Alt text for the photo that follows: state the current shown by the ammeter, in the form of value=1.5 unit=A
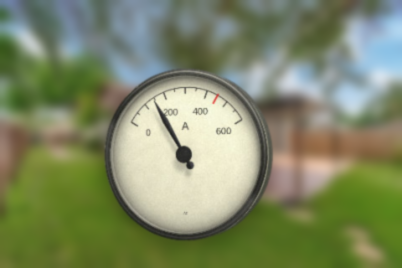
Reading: value=150 unit=A
